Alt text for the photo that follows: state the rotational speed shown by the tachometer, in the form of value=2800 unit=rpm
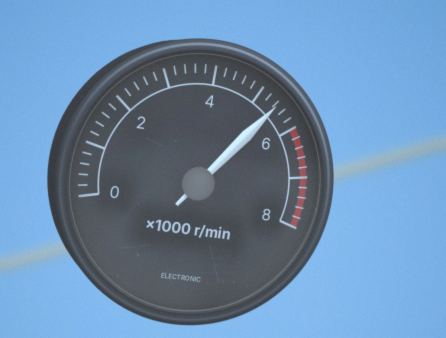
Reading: value=5400 unit=rpm
